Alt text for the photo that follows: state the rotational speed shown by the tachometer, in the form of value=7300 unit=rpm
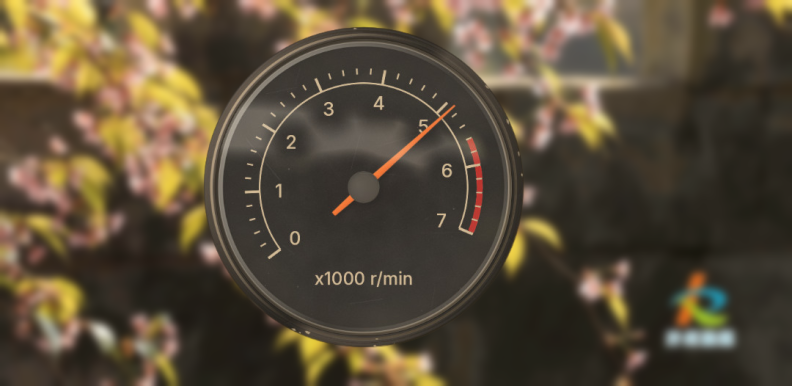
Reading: value=5100 unit=rpm
